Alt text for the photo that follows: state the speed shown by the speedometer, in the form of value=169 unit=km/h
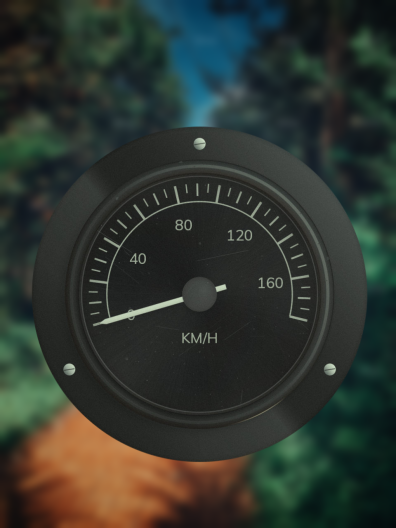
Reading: value=0 unit=km/h
